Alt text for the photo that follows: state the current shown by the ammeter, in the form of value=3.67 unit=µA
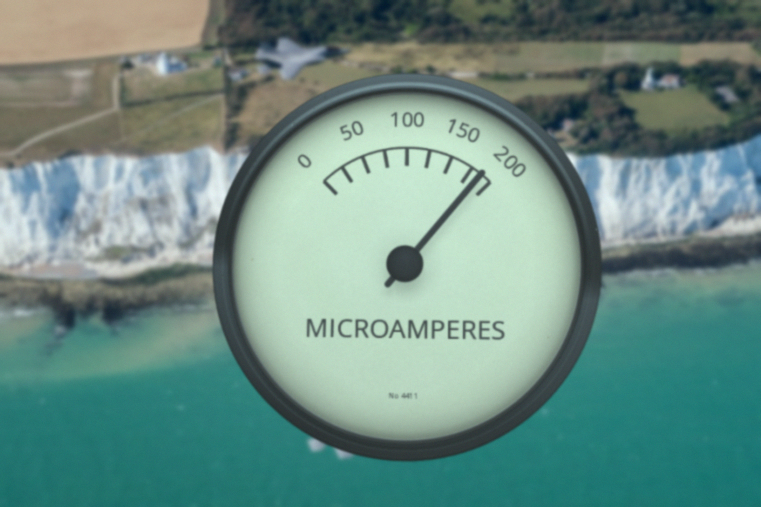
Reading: value=187.5 unit=µA
